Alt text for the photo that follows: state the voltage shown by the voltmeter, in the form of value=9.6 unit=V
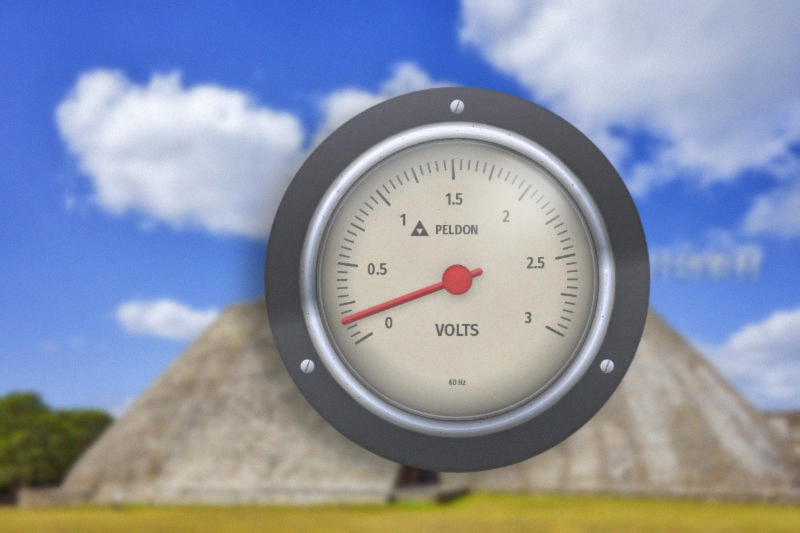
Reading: value=0.15 unit=V
